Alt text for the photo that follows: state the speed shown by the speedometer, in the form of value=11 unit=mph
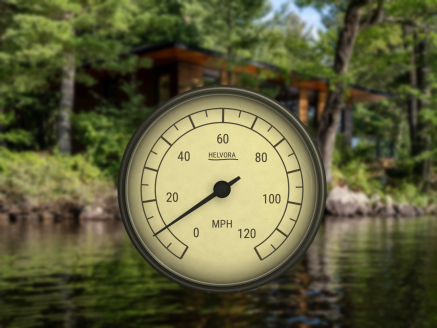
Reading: value=10 unit=mph
